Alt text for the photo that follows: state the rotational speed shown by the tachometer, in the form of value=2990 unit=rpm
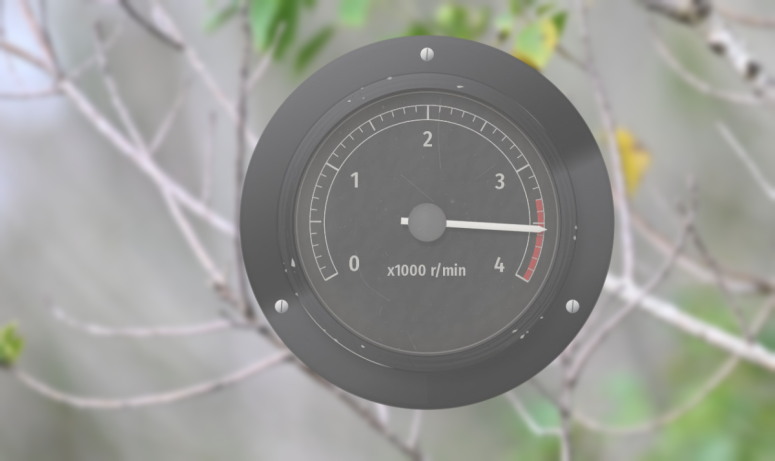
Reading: value=3550 unit=rpm
